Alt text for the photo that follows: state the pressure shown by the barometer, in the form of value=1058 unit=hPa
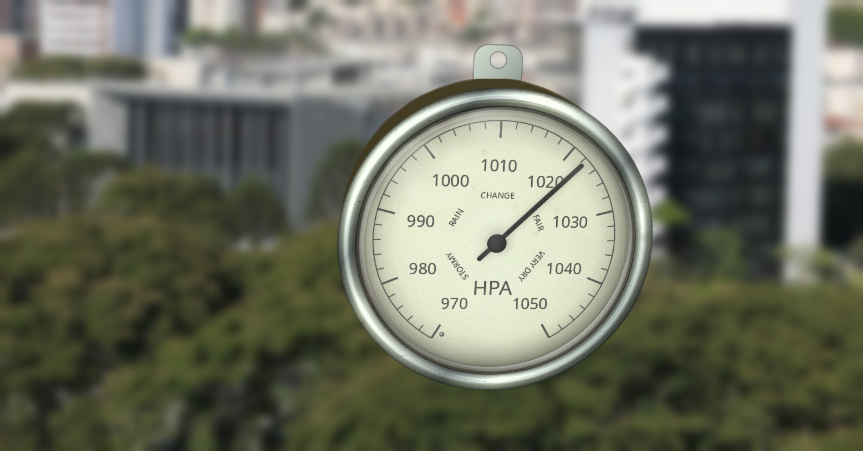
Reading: value=1022 unit=hPa
